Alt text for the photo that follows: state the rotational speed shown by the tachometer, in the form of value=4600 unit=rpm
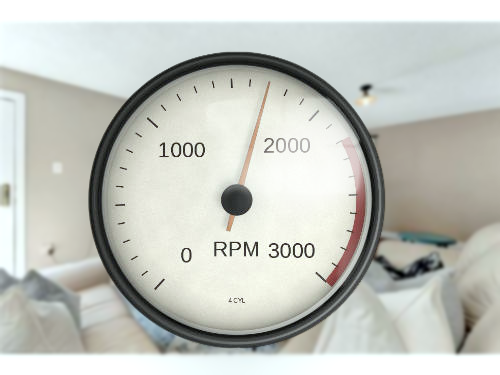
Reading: value=1700 unit=rpm
